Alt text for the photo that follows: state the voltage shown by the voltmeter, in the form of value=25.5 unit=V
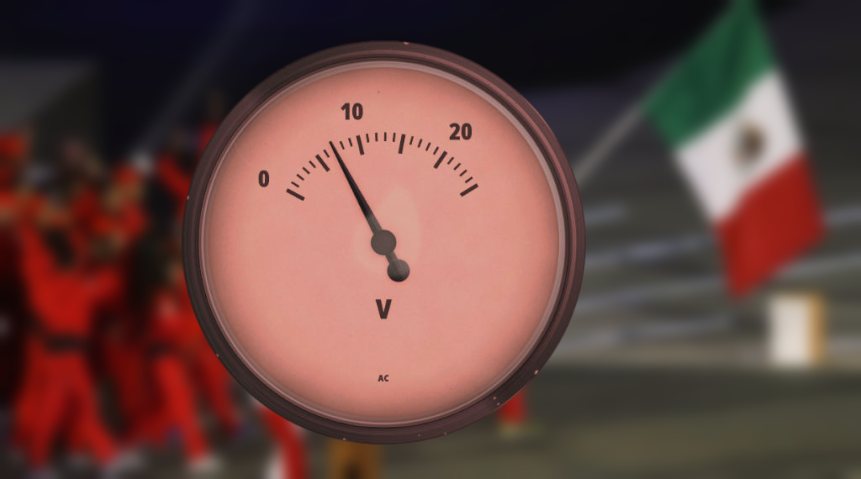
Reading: value=7 unit=V
